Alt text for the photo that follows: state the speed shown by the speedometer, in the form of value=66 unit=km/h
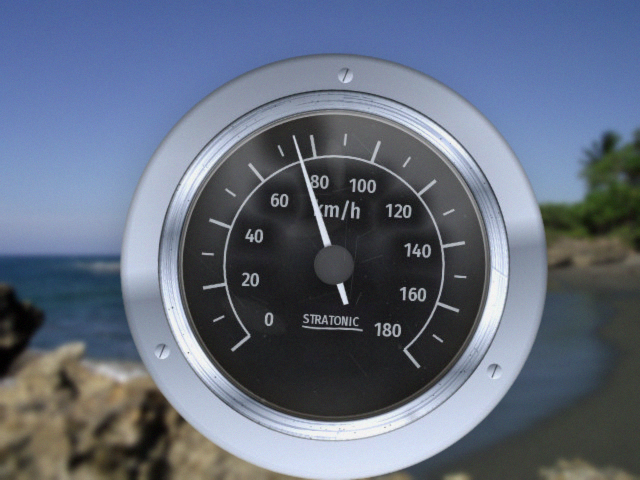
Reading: value=75 unit=km/h
